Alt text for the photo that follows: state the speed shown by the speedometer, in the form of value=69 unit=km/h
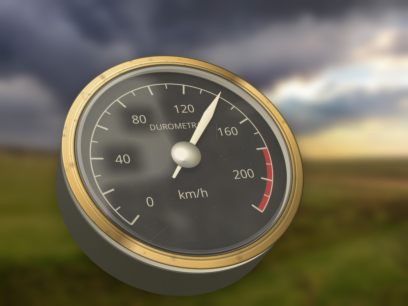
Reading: value=140 unit=km/h
